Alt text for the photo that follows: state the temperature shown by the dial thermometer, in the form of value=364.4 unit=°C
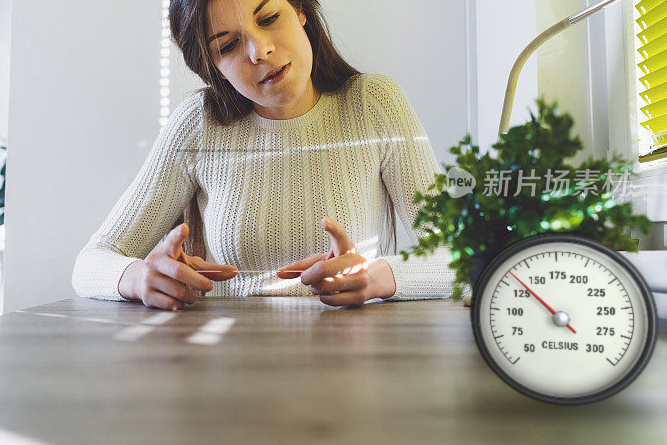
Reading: value=135 unit=°C
